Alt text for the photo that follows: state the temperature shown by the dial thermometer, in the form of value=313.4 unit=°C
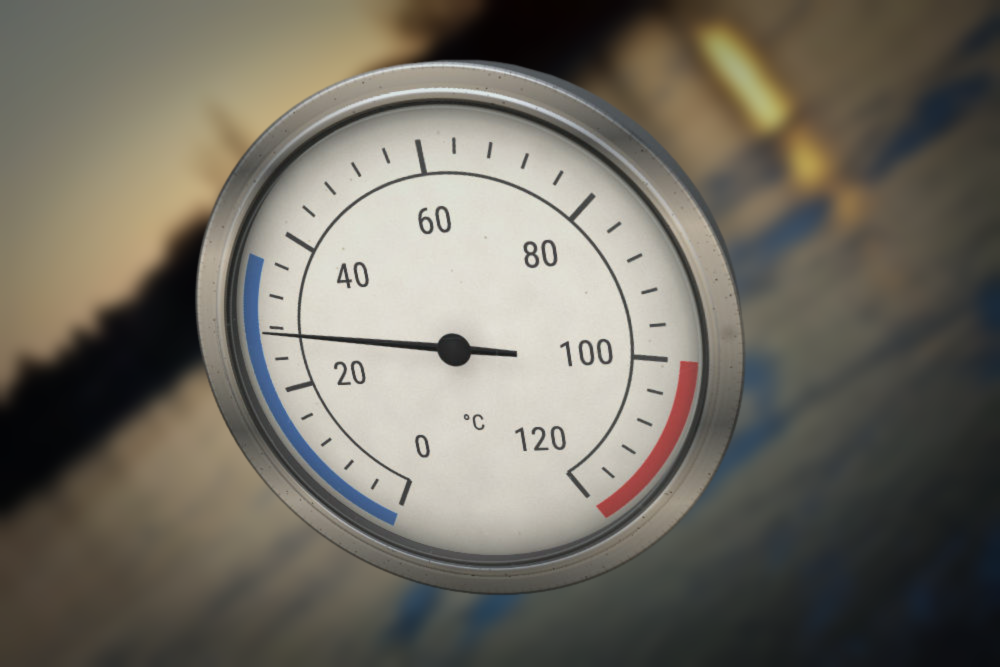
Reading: value=28 unit=°C
